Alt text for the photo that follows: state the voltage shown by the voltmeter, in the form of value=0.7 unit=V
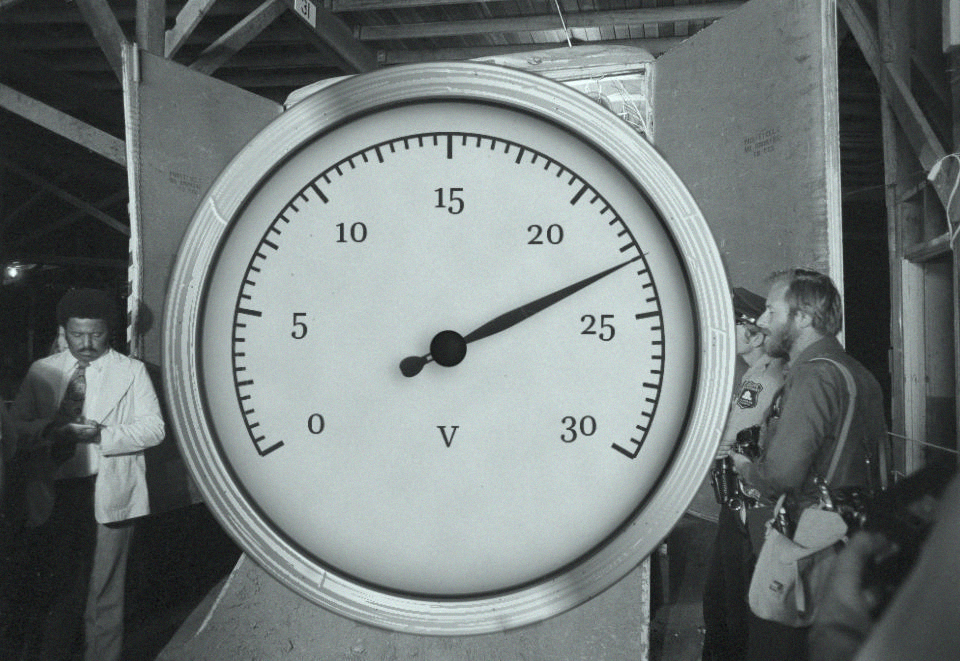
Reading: value=23 unit=V
